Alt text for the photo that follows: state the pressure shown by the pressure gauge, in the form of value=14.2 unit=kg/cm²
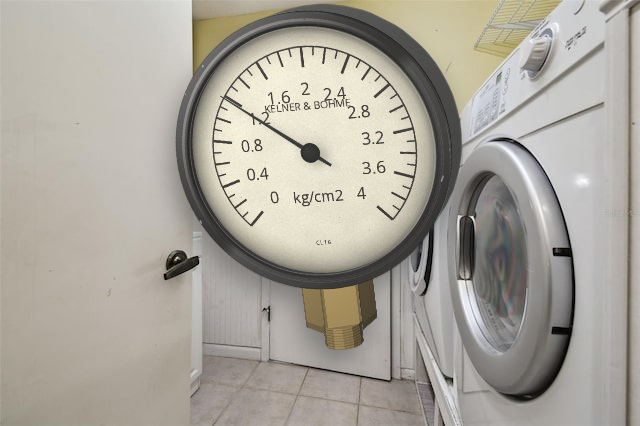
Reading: value=1.2 unit=kg/cm²
